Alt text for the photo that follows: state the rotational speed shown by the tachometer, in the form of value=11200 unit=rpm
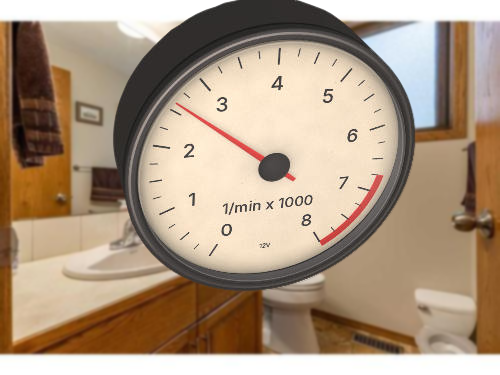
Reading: value=2625 unit=rpm
